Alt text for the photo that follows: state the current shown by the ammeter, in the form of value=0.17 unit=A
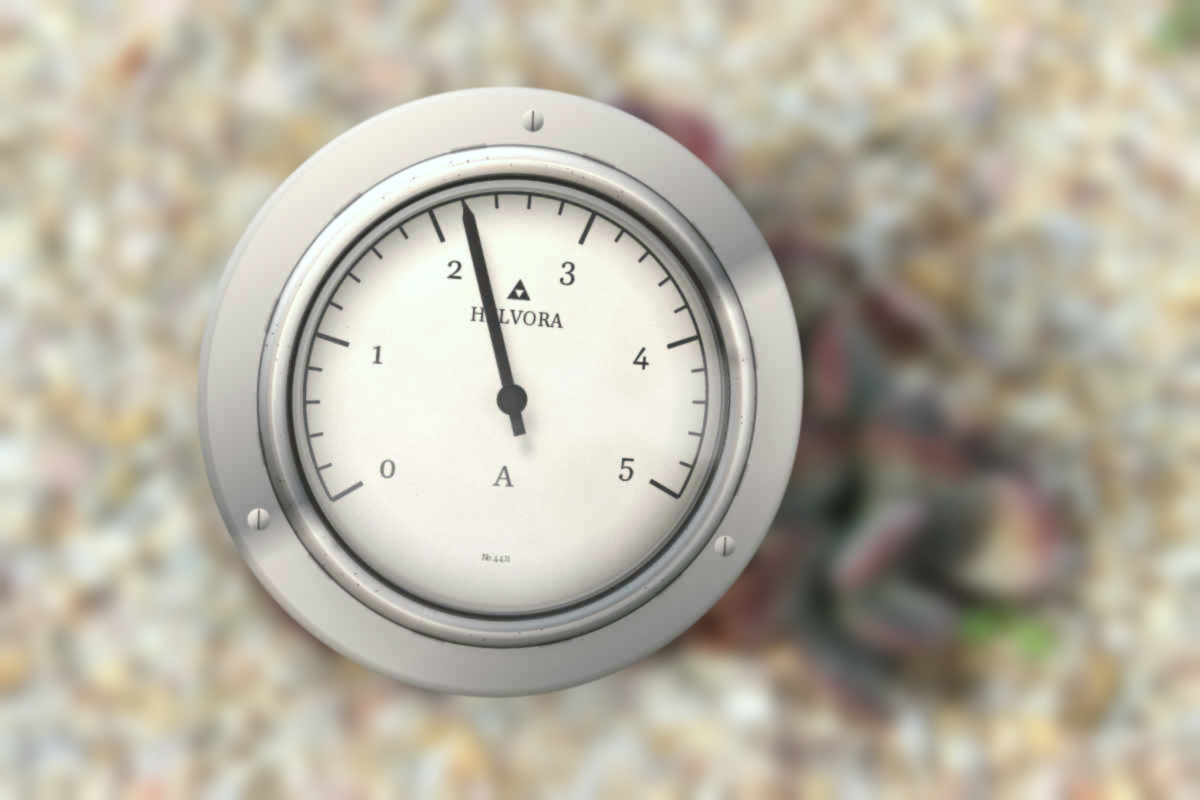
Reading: value=2.2 unit=A
